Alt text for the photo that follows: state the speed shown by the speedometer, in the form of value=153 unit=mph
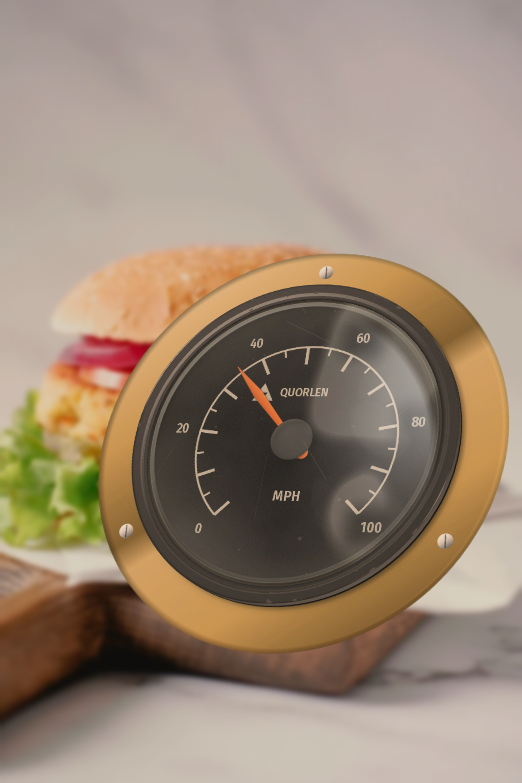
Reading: value=35 unit=mph
